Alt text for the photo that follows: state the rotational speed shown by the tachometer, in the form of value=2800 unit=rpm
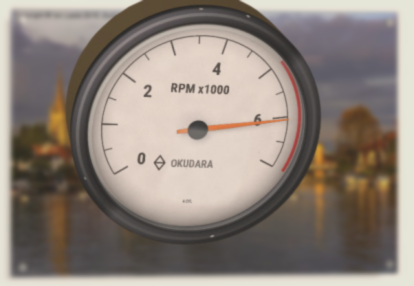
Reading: value=6000 unit=rpm
